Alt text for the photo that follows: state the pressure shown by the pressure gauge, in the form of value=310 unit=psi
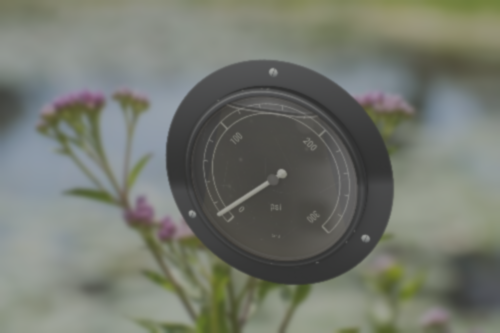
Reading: value=10 unit=psi
